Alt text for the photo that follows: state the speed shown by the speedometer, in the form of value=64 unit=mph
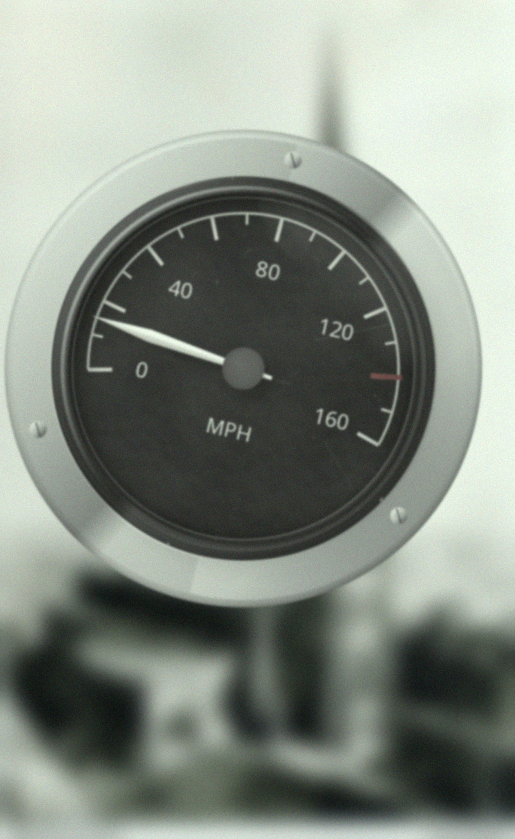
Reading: value=15 unit=mph
